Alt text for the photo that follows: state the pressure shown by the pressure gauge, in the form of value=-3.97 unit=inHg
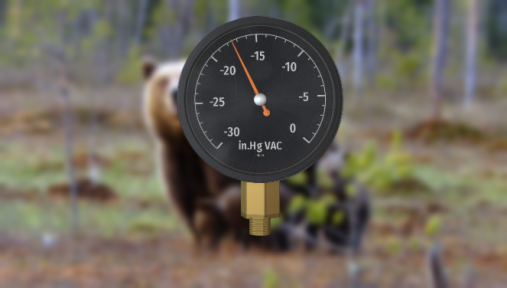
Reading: value=-17.5 unit=inHg
